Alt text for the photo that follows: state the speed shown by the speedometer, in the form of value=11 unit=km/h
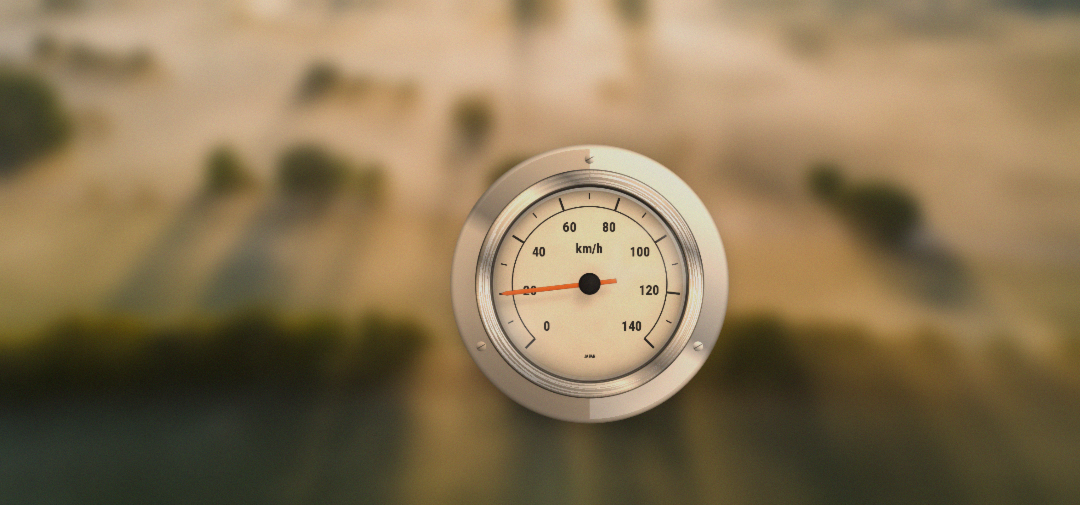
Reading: value=20 unit=km/h
